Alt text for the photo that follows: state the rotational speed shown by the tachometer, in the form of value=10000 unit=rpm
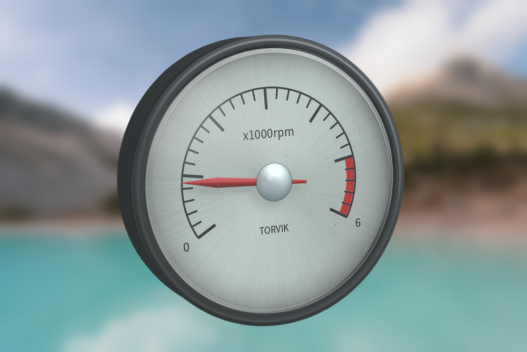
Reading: value=900 unit=rpm
